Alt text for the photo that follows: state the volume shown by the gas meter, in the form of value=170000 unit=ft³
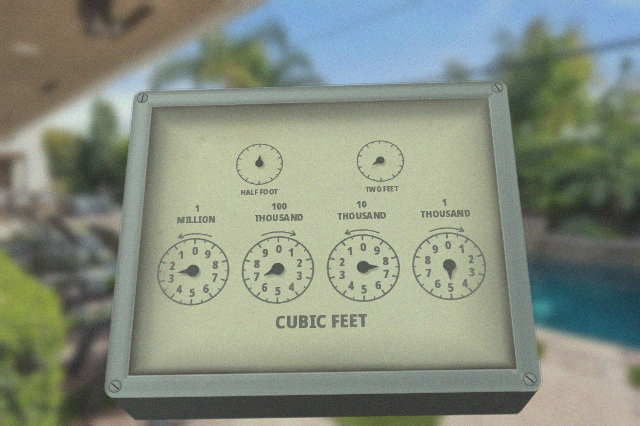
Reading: value=267500 unit=ft³
